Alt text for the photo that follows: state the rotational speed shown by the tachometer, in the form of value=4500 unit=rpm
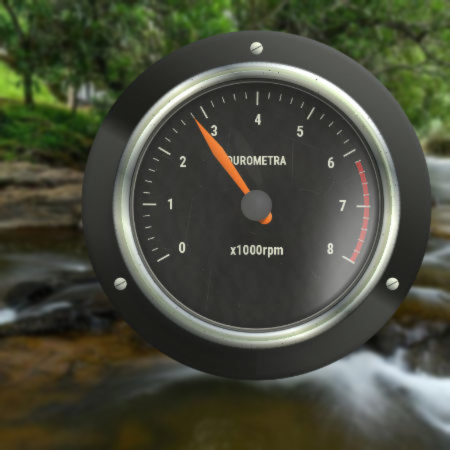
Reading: value=2800 unit=rpm
